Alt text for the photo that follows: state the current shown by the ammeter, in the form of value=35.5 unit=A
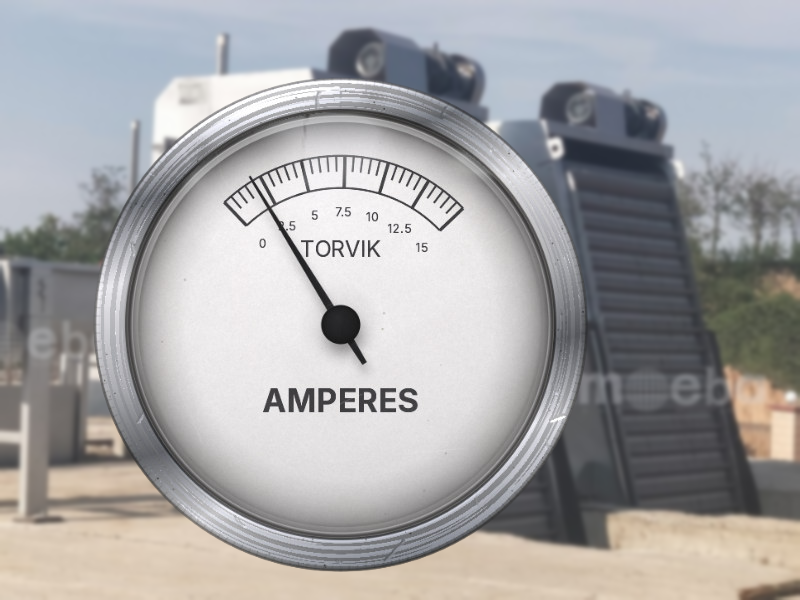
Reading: value=2 unit=A
